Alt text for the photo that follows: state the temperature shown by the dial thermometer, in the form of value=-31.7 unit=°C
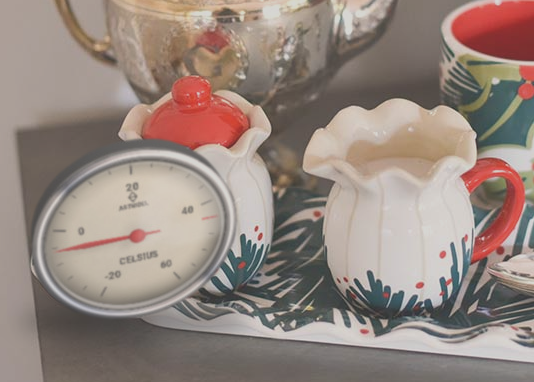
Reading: value=-4 unit=°C
